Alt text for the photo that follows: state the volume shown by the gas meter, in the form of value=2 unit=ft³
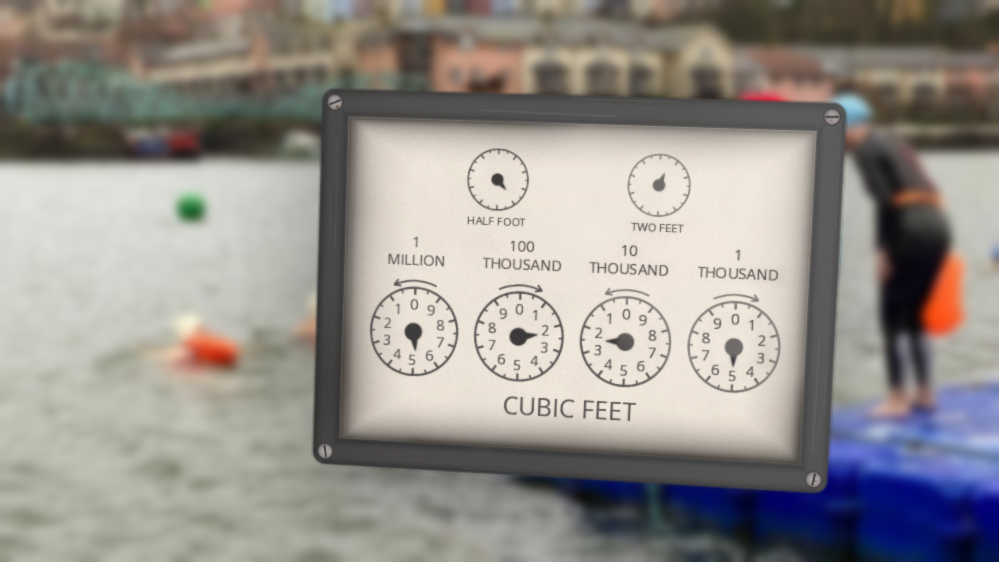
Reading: value=522500 unit=ft³
